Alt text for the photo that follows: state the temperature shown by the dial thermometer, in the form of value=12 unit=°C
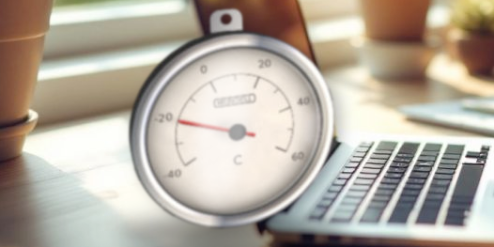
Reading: value=-20 unit=°C
